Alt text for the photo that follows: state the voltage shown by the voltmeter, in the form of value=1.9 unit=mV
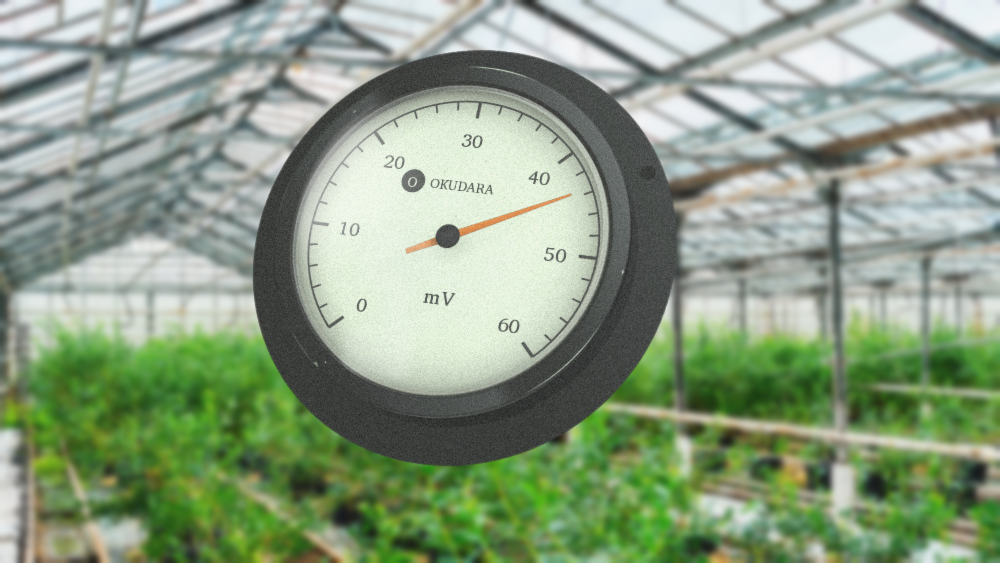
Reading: value=44 unit=mV
